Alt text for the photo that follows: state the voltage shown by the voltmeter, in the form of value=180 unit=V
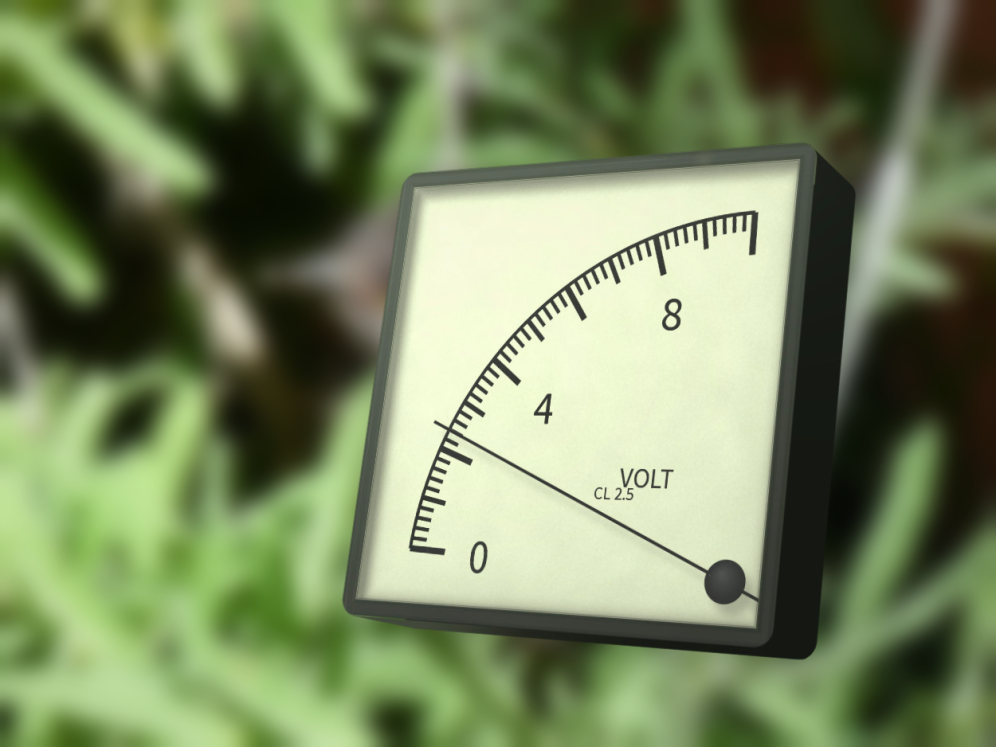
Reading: value=2.4 unit=V
